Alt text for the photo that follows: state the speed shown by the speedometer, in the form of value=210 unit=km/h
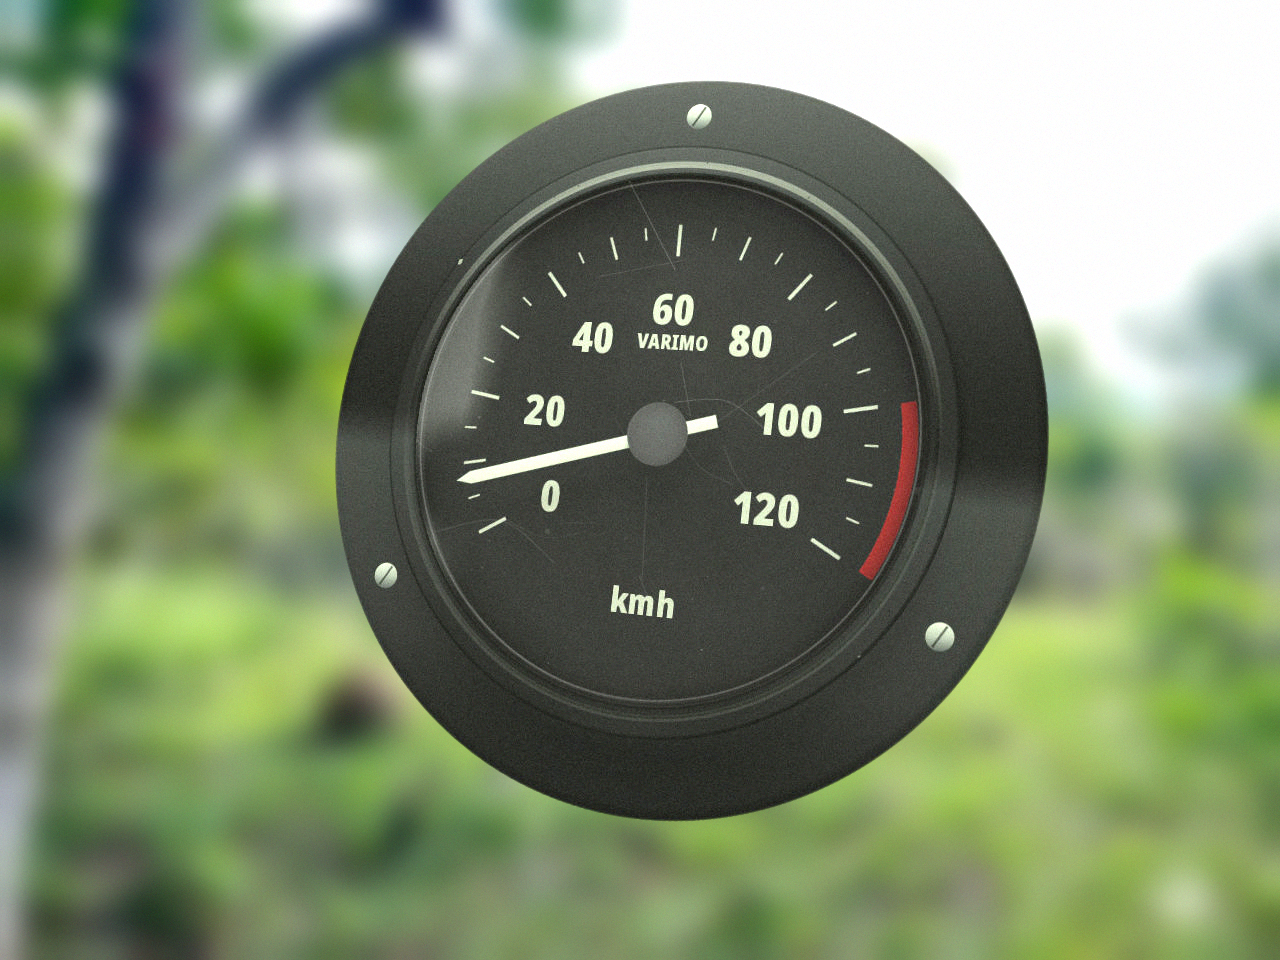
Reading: value=7.5 unit=km/h
